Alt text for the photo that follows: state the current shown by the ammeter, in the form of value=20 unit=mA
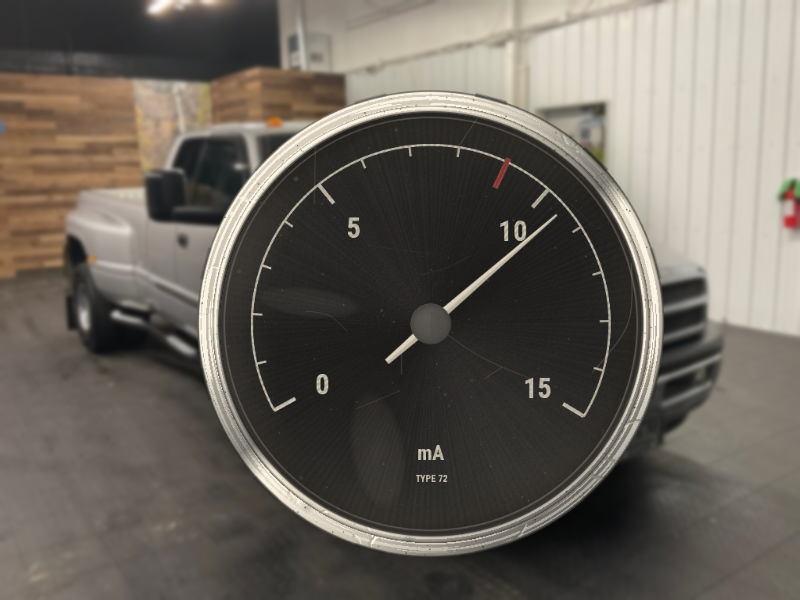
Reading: value=10.5 unit=mA
